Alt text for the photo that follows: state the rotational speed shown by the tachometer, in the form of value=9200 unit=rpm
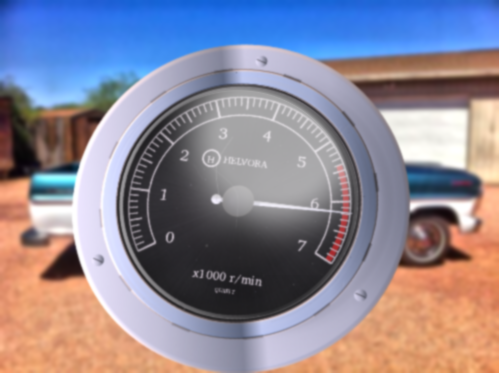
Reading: value=6200 unit=rpm
